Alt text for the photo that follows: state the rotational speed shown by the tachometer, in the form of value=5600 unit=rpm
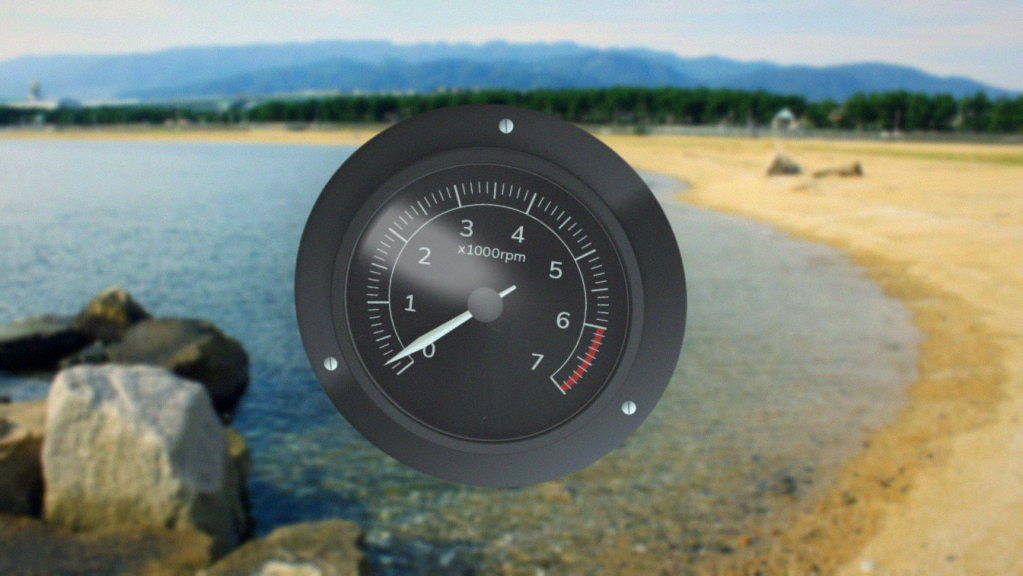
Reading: value=200 unit=rpm
